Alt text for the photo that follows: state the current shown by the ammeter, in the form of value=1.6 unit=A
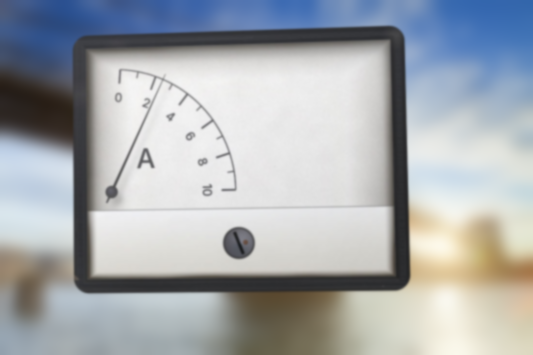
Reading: value=2.5 unit=A
